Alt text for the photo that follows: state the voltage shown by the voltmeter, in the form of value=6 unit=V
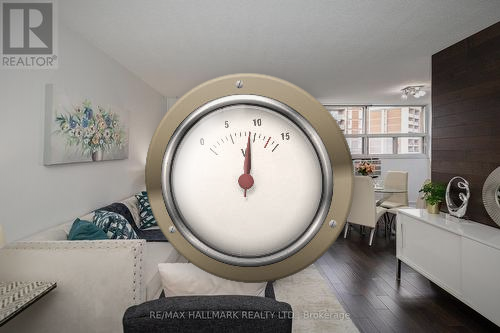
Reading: value=9 unit=V
